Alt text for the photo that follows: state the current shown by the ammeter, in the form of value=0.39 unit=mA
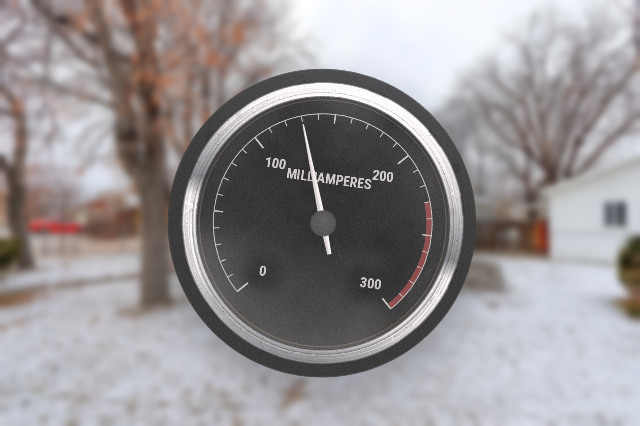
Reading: value=130 unit=mA
